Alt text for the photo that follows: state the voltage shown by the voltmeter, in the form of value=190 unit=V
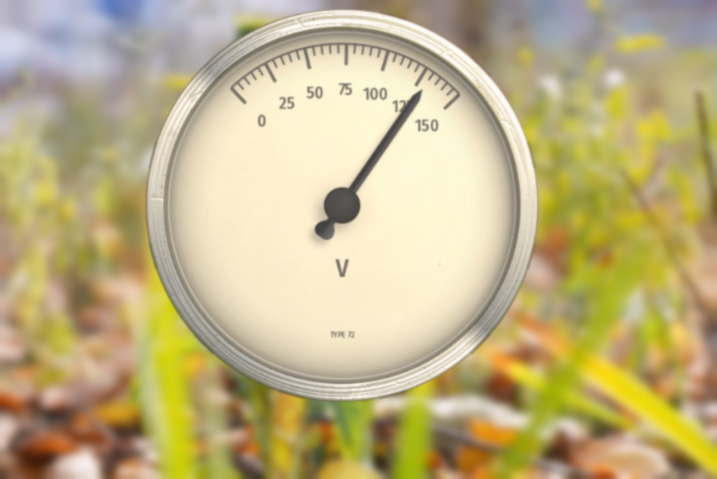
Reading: value=130 unit=V
